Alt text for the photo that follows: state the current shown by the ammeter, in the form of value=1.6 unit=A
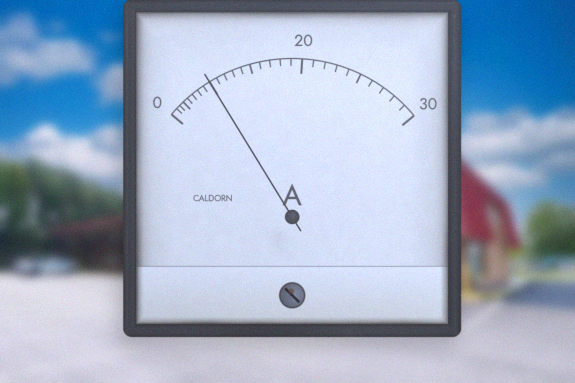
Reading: value=10 unit=A
